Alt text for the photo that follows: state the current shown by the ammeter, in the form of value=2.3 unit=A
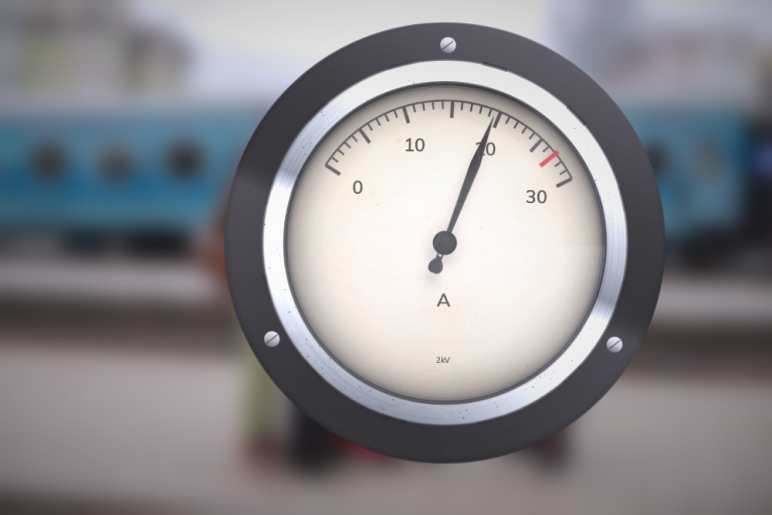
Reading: value=19.5 unit=A
